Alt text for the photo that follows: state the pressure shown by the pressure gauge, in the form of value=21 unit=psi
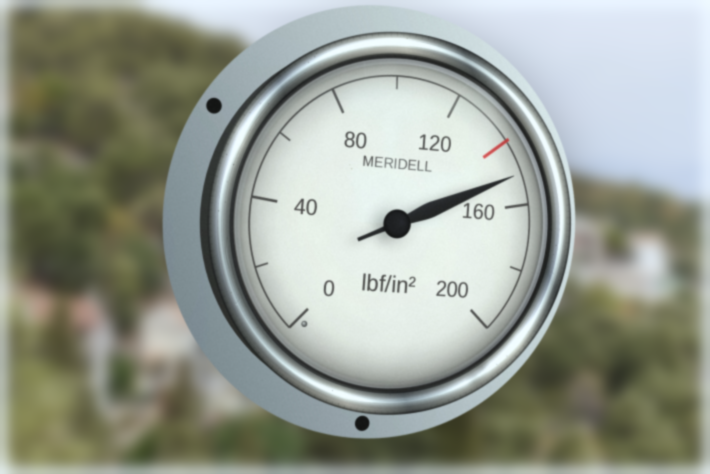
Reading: value=150 unit=psi
